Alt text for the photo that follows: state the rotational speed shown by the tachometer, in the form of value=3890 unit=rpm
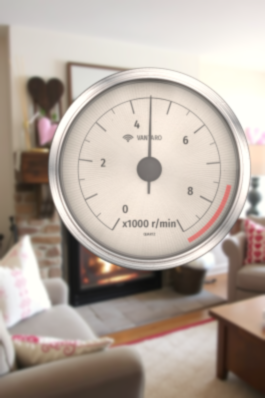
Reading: value=4500 unit=rpm
